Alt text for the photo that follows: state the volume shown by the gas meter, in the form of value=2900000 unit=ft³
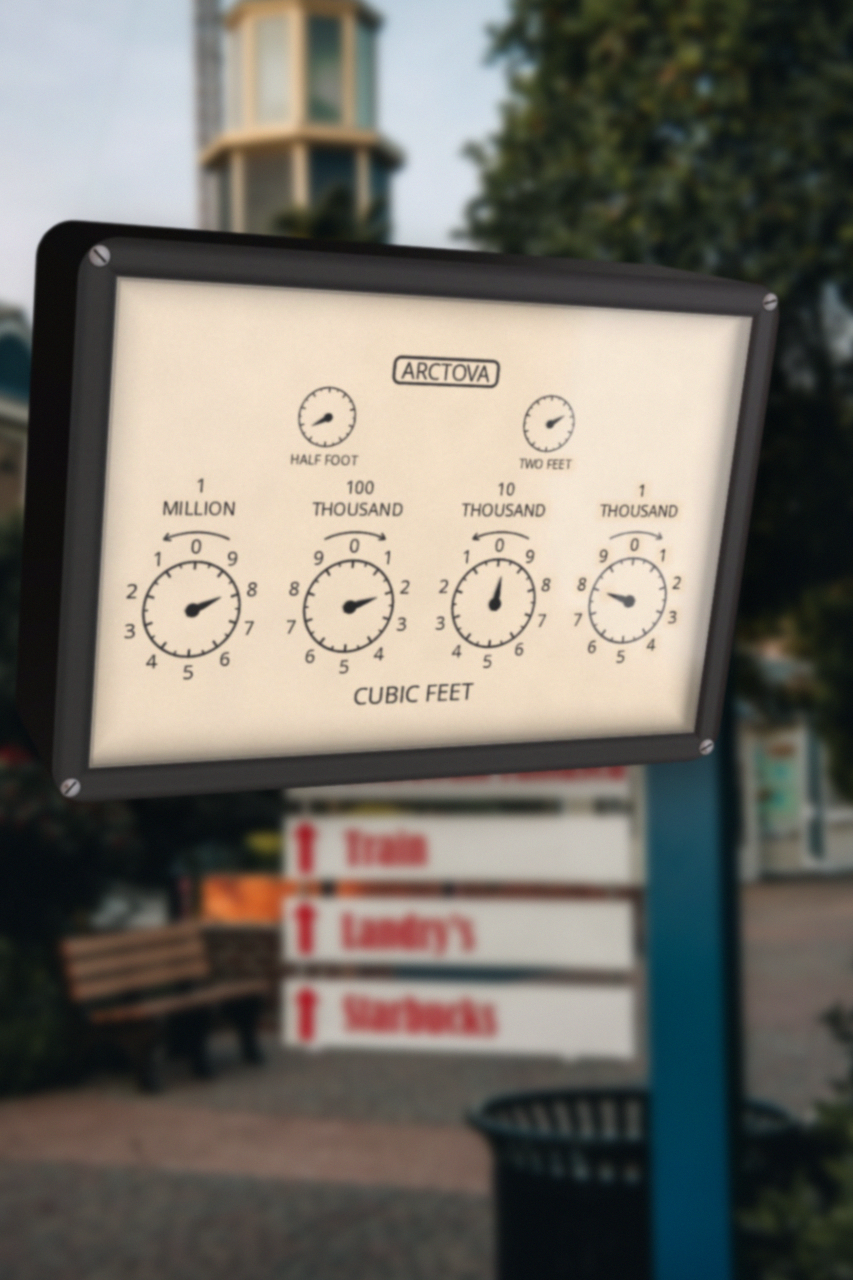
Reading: value=819800 unit=ft³
